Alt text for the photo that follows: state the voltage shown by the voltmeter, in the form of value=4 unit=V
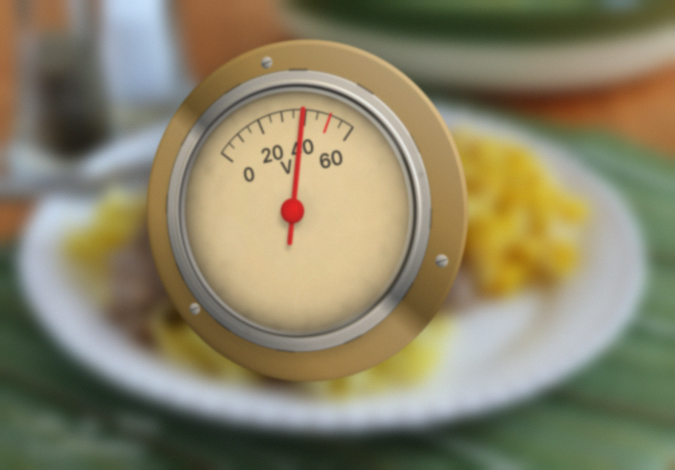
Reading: value=40 unit=V
